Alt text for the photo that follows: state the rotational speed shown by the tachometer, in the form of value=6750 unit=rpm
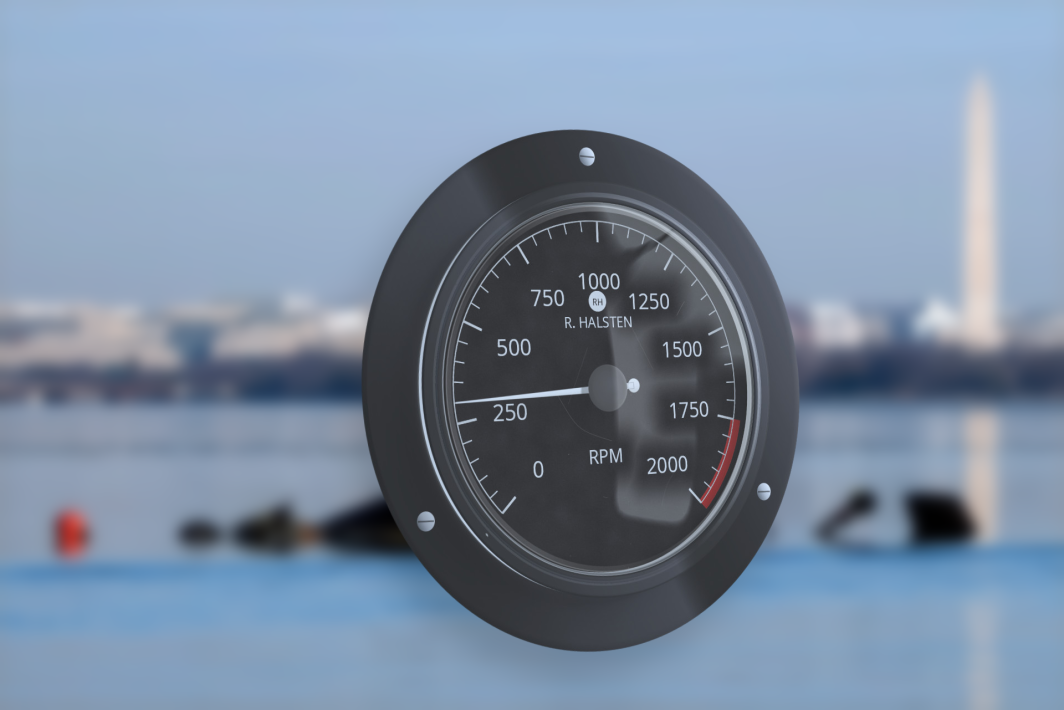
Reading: value=300 unit=rpm
